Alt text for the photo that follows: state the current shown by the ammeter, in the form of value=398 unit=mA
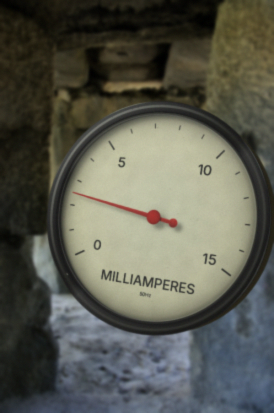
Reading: value=2.5 unit=mA
